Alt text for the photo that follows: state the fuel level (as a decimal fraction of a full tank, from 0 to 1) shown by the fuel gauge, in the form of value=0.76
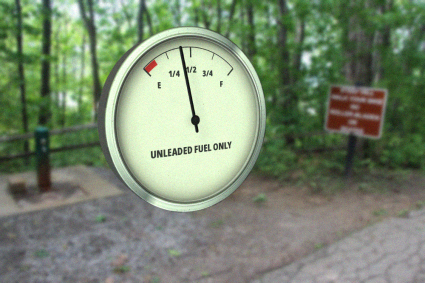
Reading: value=0.375
